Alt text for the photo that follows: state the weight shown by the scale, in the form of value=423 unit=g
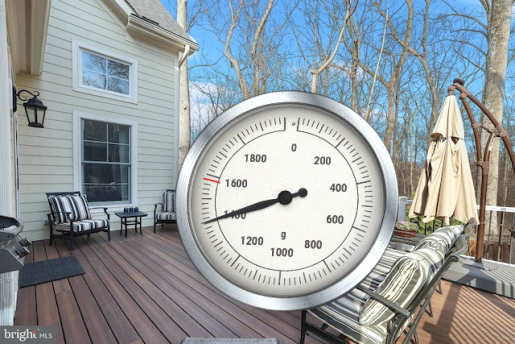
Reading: value=1400 unit=g
